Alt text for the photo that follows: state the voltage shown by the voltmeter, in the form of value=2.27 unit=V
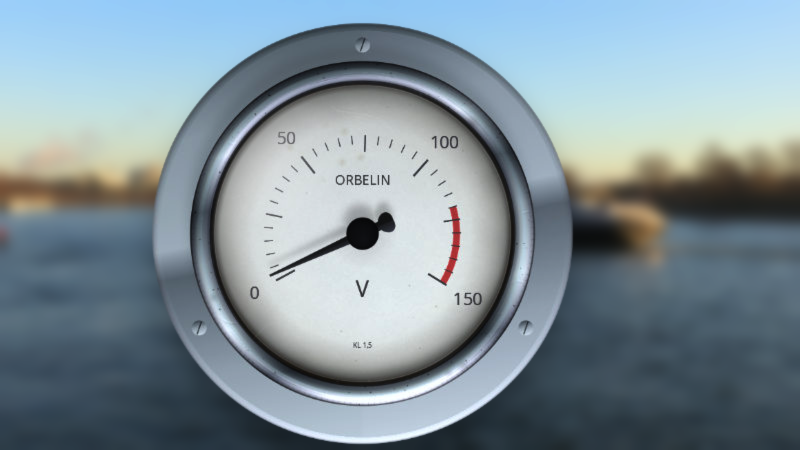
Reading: value=2.5 unit=V
